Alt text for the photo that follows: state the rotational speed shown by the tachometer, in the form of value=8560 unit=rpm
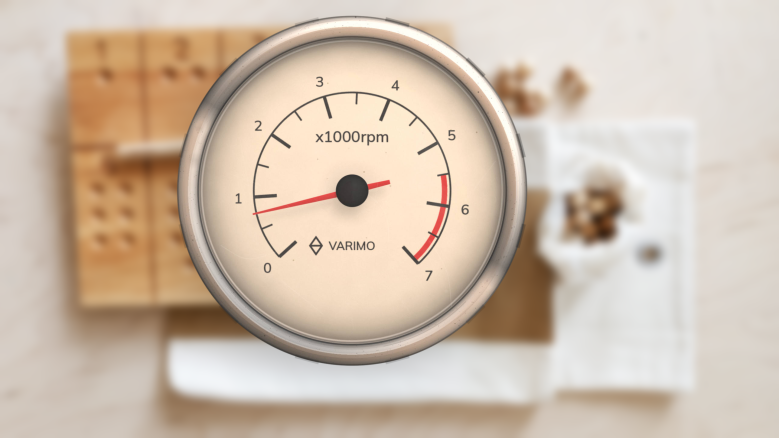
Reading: value=750 unit=rpm
